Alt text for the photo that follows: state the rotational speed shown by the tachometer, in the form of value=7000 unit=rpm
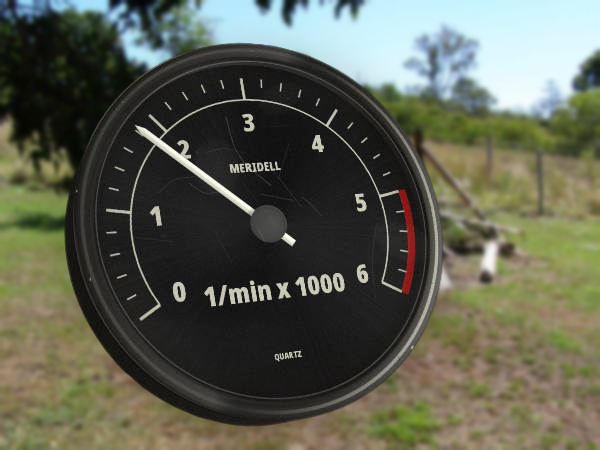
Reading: value=1800 unit=rpm
